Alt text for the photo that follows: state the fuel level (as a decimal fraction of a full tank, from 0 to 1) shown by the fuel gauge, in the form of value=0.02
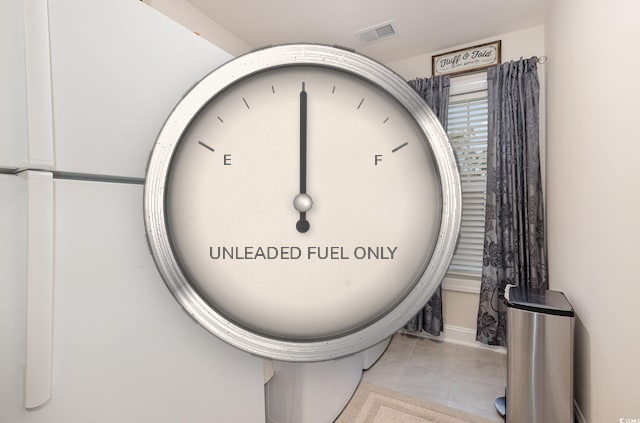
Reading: value=0.5
